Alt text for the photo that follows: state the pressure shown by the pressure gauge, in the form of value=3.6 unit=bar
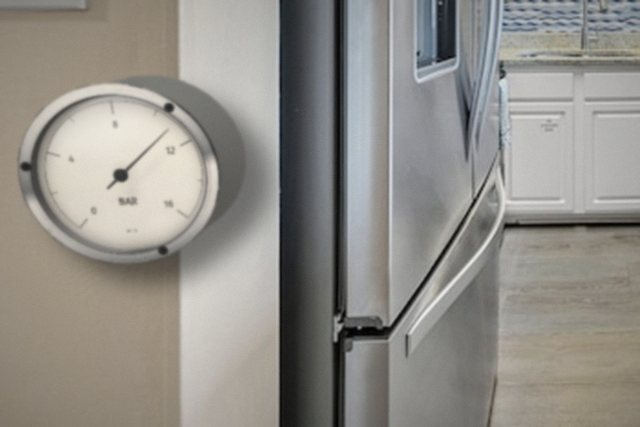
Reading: value=11 unit=bar
